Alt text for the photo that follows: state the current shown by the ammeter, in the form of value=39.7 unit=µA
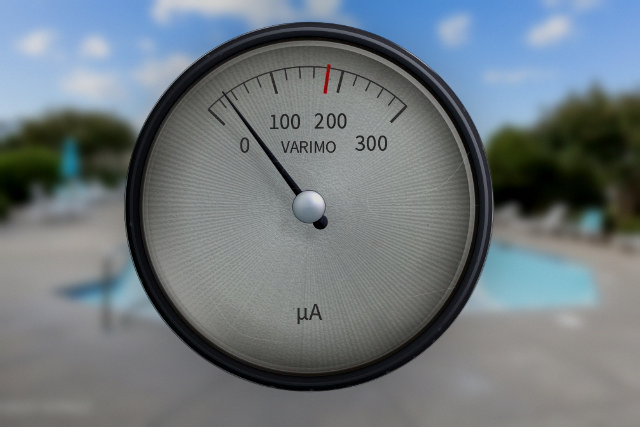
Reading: value=30 unit=µA
